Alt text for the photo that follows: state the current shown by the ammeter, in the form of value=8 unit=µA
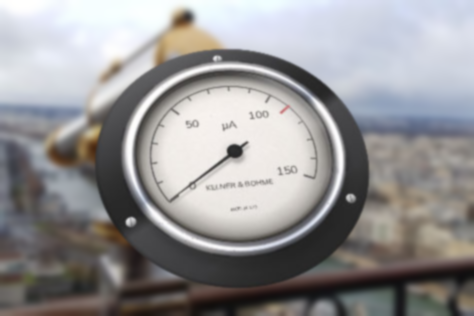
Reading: value=0 unit=µA
